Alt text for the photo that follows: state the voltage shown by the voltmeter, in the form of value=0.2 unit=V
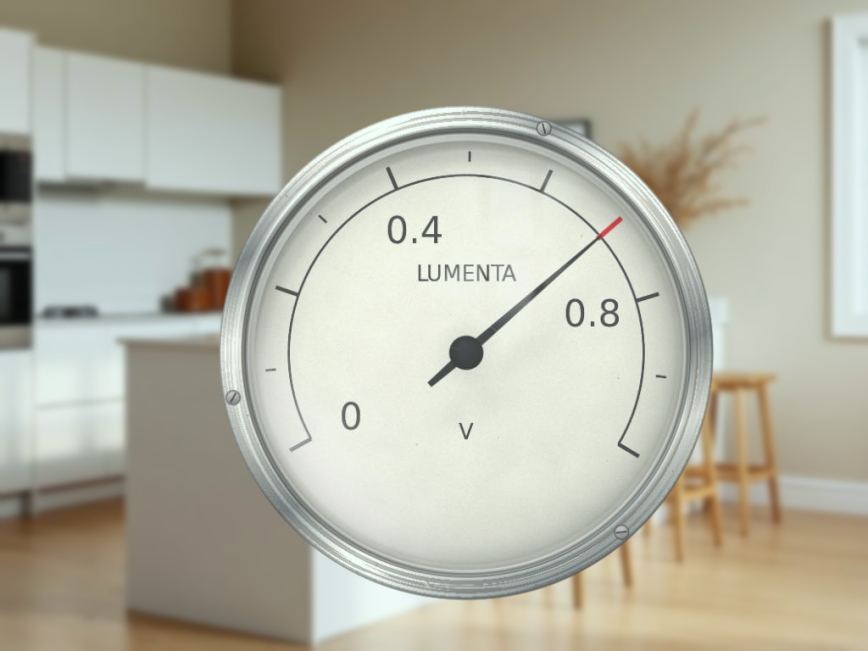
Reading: value=0.7 unit=V
